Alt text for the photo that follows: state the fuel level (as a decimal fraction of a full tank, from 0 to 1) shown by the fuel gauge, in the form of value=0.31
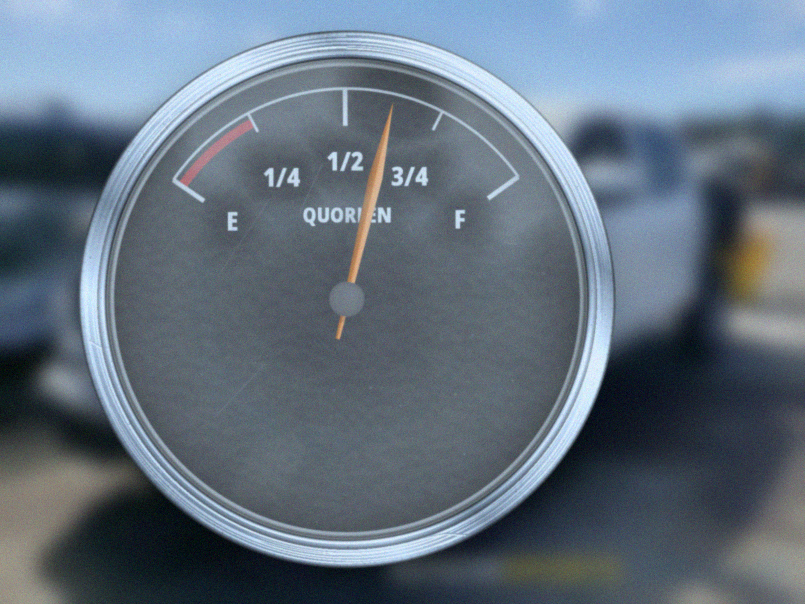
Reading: value=0.625
